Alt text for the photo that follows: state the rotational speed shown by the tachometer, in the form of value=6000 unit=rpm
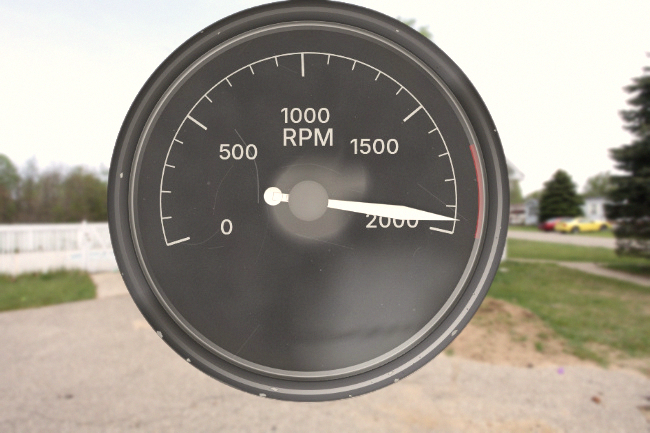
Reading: value=1950 unit=rpm
